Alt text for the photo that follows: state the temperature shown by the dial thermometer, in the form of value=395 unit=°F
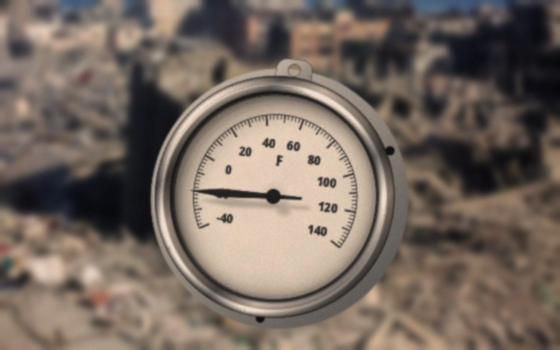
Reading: value=-20 unit=°F
